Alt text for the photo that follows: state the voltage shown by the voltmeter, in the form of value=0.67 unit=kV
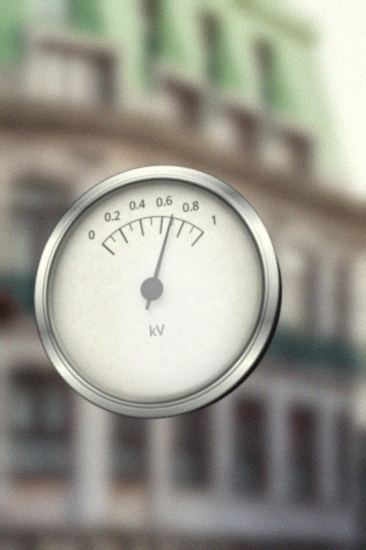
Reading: value=0.7 unit=kV
